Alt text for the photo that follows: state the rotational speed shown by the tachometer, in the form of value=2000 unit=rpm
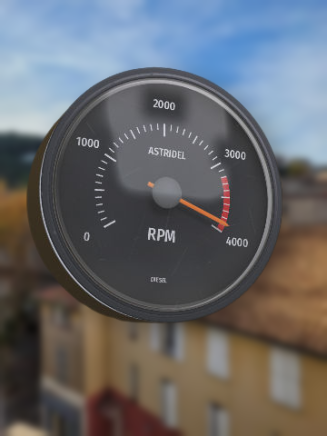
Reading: value=3900 unit=rpm
